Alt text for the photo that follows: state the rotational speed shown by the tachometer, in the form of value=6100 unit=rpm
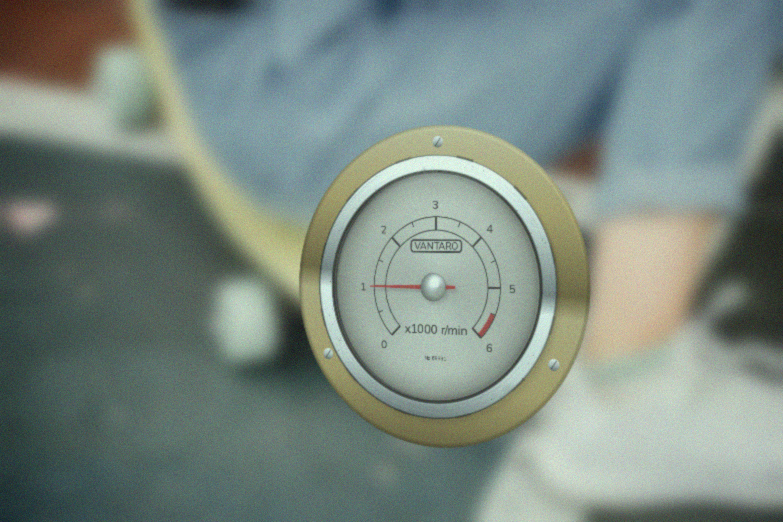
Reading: value=1000 unit=rpm
